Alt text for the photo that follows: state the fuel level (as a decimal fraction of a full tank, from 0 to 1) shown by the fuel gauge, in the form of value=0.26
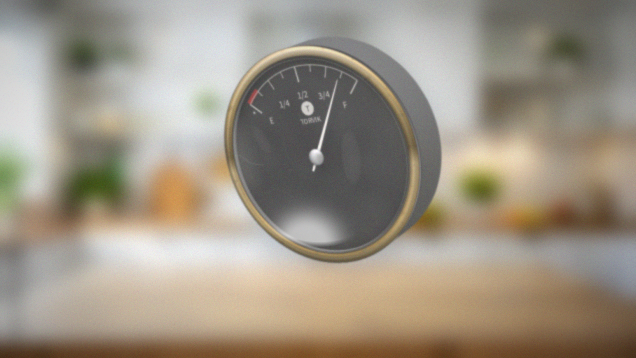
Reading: value=0.875
